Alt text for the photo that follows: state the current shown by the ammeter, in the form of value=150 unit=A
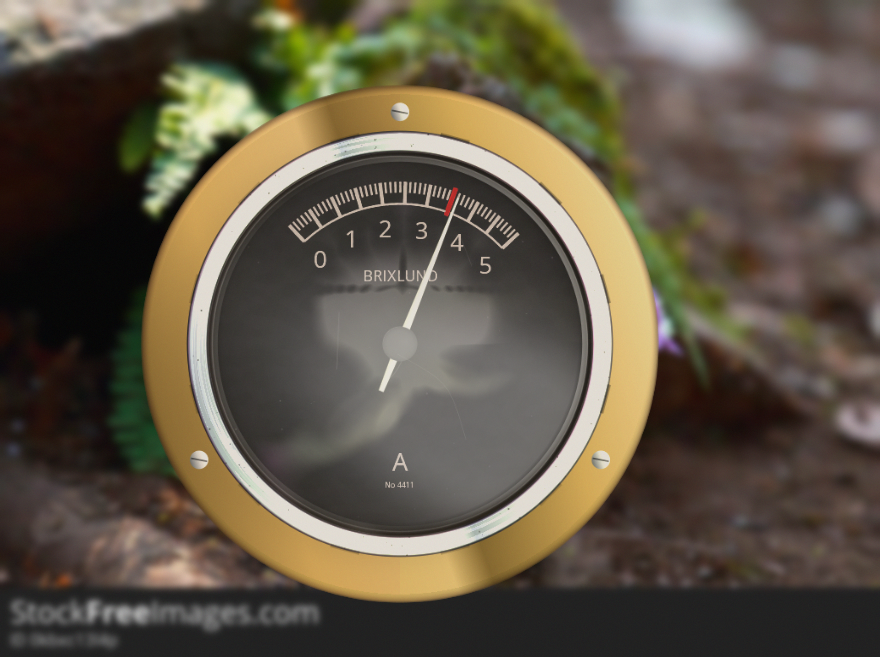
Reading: value=3.6 unit=A
